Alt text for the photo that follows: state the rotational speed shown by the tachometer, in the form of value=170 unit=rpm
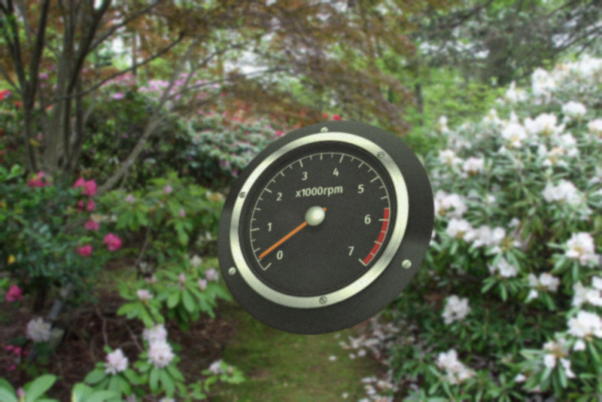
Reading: value=250 unit=rpm
